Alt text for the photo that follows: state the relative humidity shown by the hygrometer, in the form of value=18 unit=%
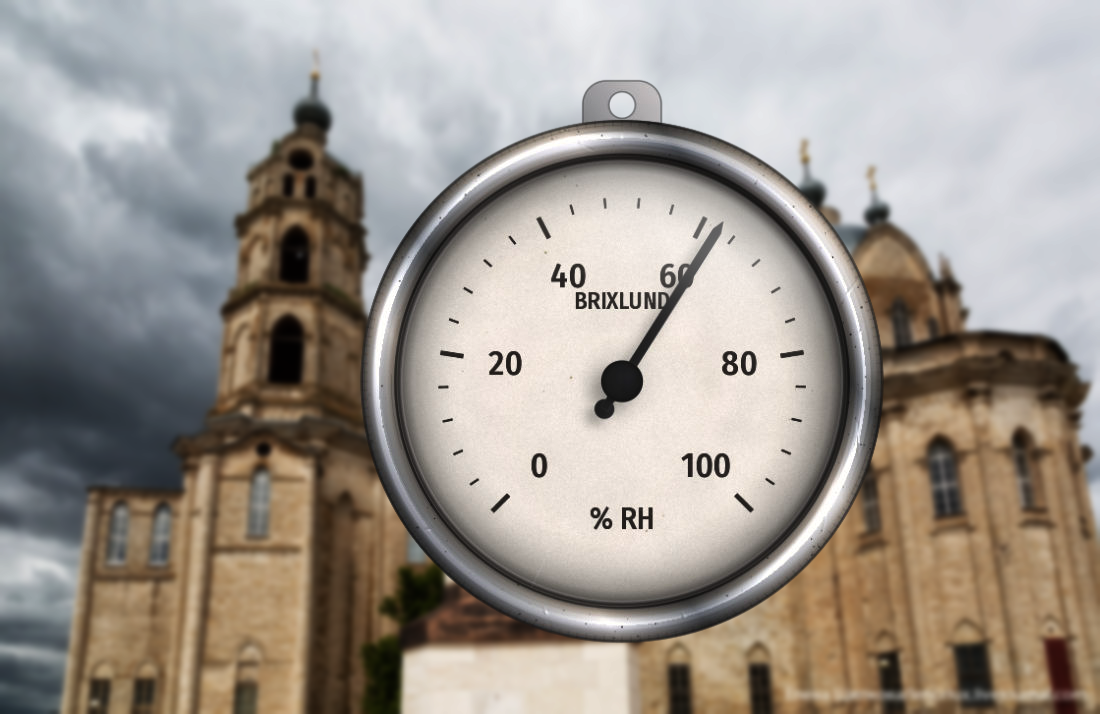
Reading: value=62 unit=%
